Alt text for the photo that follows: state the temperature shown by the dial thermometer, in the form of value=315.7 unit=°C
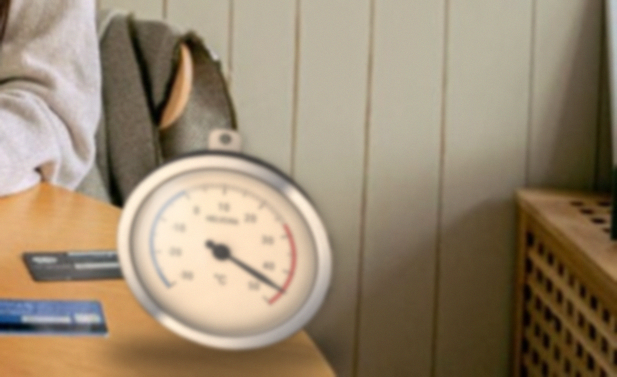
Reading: value=45 unit=°C
